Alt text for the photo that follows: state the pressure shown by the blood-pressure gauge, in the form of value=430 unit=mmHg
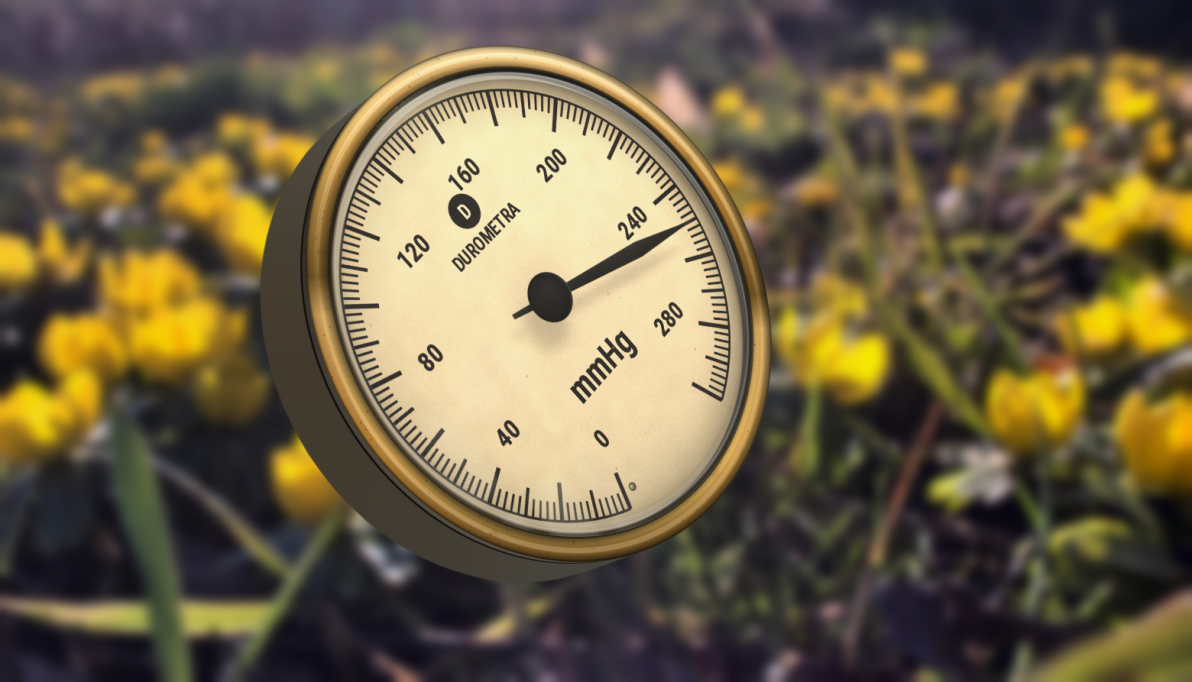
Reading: value=250 unit=mmHg
